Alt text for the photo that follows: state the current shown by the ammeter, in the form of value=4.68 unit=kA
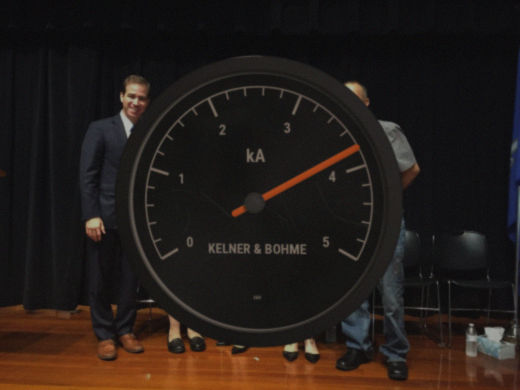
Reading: value=3.8 unit=kA
